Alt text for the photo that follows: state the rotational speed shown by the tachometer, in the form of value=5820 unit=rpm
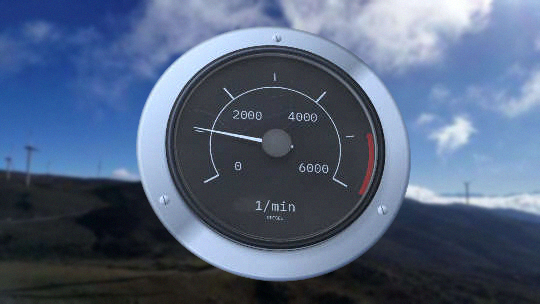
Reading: value=1000 unit=rpm
